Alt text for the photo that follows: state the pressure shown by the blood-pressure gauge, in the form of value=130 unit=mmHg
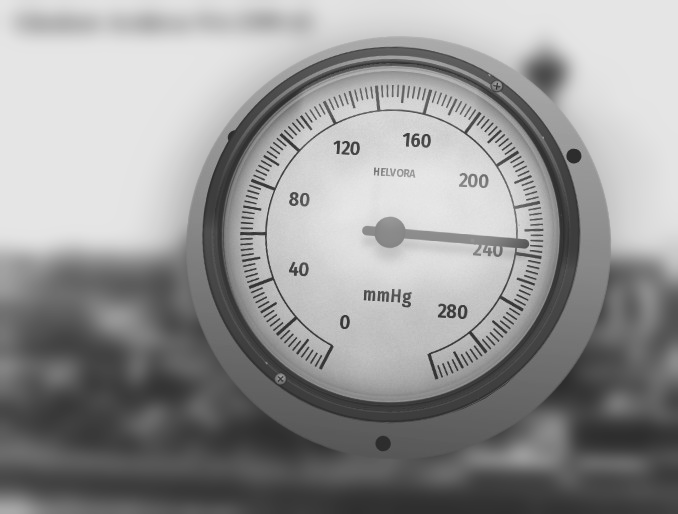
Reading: value=236 unit=mmHg
